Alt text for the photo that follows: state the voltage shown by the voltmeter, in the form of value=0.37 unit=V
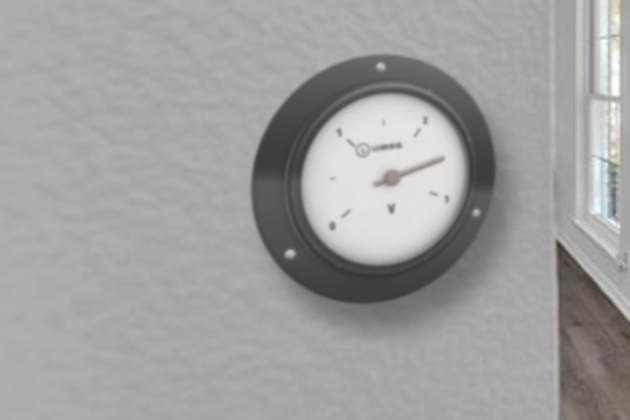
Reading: value=2.5 unit=V
